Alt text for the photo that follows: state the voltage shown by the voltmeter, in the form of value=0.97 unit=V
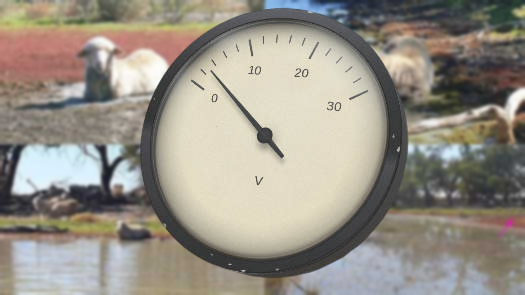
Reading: value=3 unit=V
